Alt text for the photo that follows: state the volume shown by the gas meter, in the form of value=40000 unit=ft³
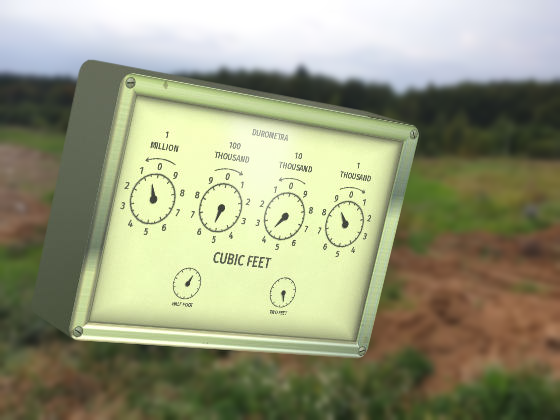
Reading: value=53900 unit=ft³
